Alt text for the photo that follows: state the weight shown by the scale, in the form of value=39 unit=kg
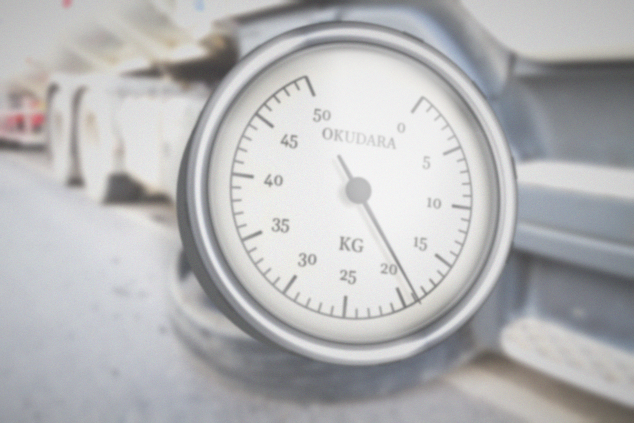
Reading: value=19 unit=kg
